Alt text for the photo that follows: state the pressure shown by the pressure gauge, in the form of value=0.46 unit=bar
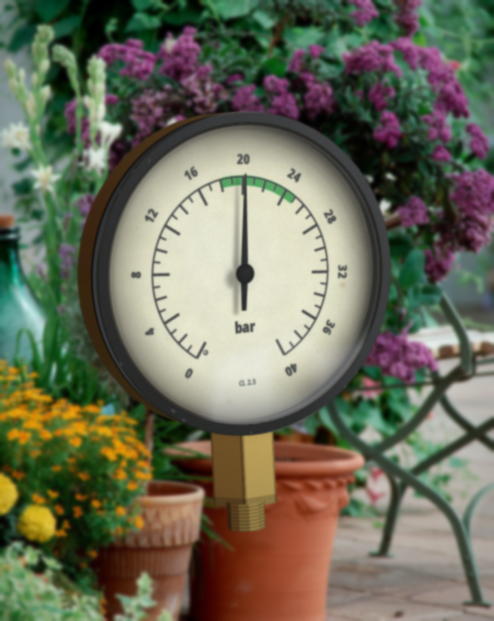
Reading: value=20 unit=bar
